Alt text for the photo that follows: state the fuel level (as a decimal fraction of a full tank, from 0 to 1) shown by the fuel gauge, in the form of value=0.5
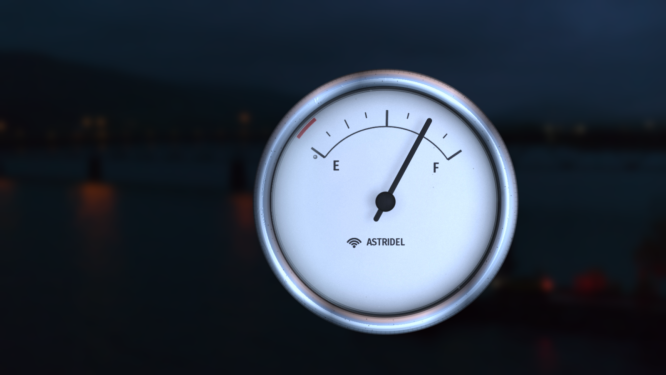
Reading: value=0.75
